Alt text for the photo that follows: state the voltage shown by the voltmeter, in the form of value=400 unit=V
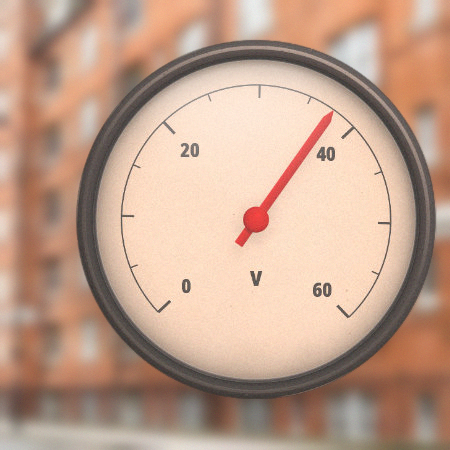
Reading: value=37.5 unit=V
